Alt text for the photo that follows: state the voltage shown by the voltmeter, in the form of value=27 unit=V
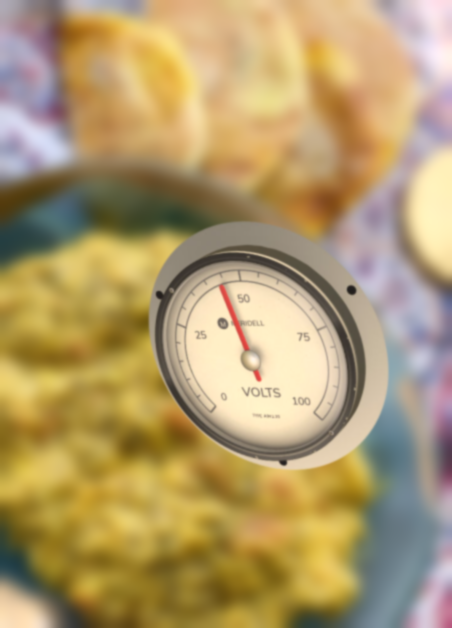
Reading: value=45 unit=V
